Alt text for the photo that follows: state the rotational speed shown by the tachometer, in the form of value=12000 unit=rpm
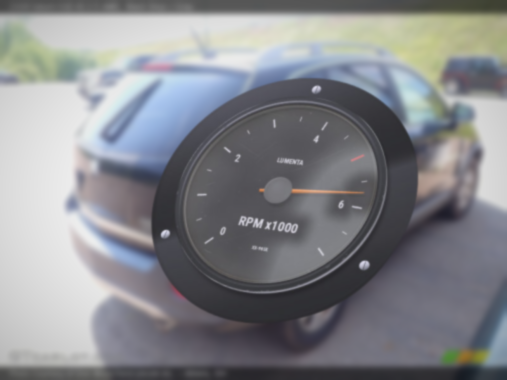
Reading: value=5750 unit=rpm
